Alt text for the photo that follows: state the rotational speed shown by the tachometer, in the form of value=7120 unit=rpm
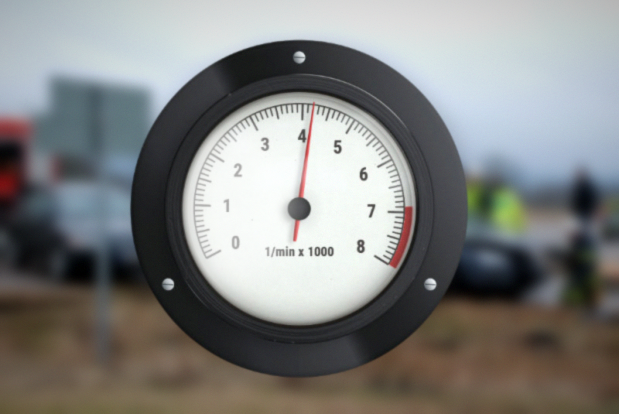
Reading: value=4200 unit=rpm
